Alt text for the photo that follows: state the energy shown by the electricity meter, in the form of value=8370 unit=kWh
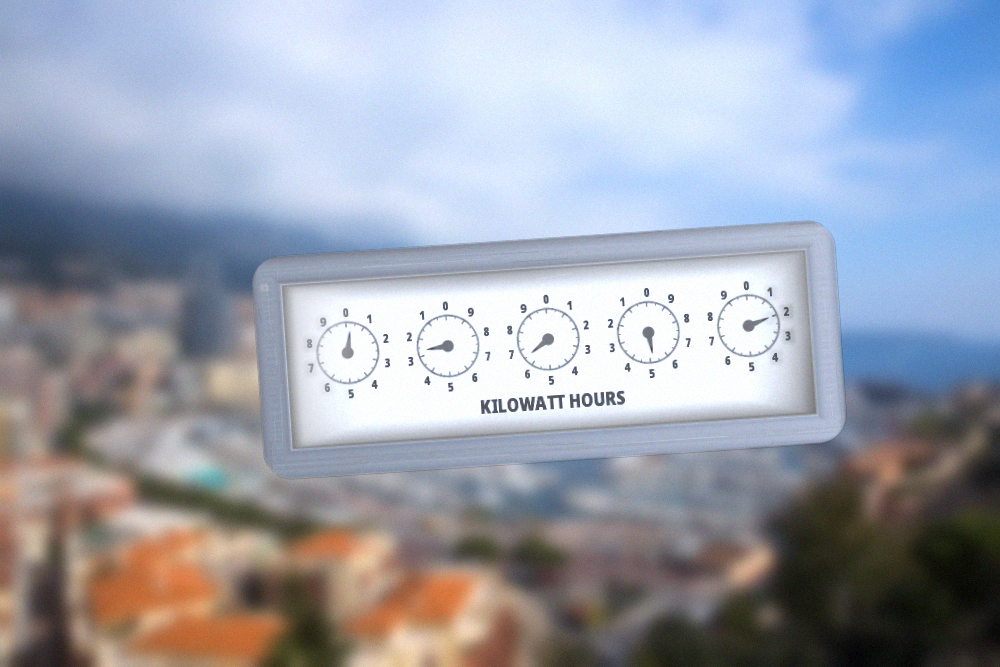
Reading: value=2652 unit=kWh
